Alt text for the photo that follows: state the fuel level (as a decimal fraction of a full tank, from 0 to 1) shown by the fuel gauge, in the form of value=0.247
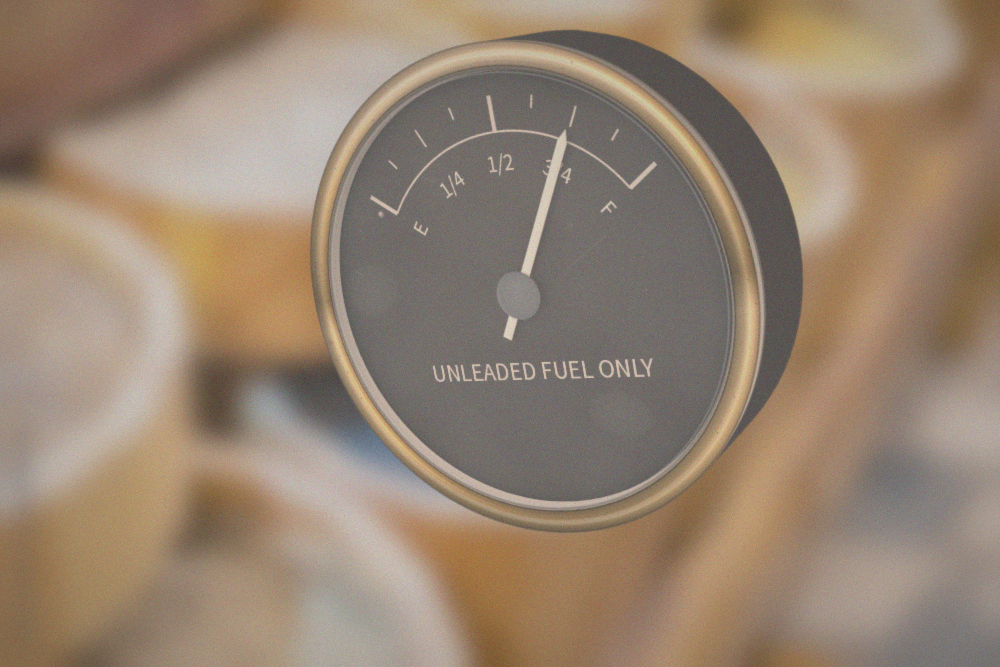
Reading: value=0.75
